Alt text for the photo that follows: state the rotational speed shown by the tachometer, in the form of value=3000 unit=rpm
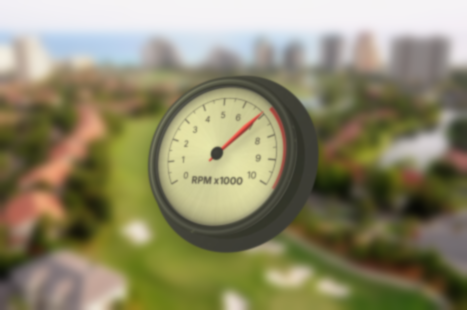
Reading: value=7000 unit=rpm
